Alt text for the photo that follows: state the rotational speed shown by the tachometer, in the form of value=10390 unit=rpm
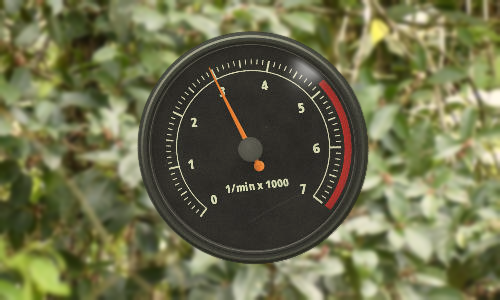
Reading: value=3000 unit=rpm
